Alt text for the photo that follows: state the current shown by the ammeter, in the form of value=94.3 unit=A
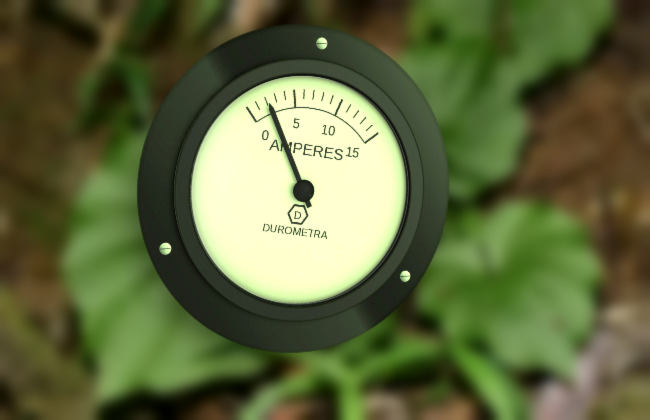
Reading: value=2 unit=A
